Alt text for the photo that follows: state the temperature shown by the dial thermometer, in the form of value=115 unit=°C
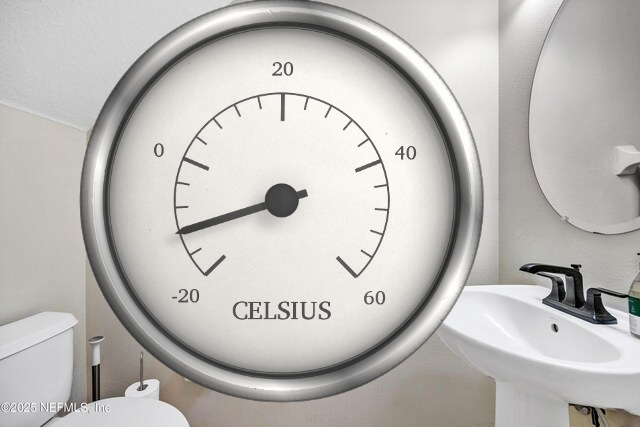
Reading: value=-12 unit=°C
